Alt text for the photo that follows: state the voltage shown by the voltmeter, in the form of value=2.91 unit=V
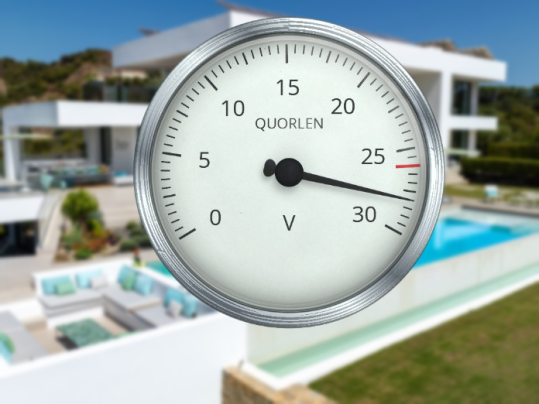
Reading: value=28 unit=V
